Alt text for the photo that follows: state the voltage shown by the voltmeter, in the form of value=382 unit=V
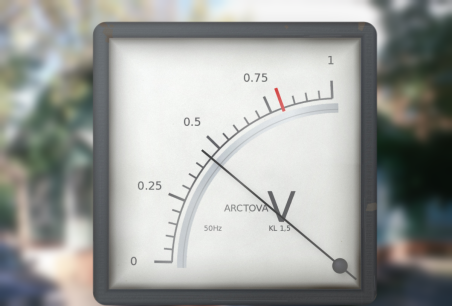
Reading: value=0.45 unit=V
